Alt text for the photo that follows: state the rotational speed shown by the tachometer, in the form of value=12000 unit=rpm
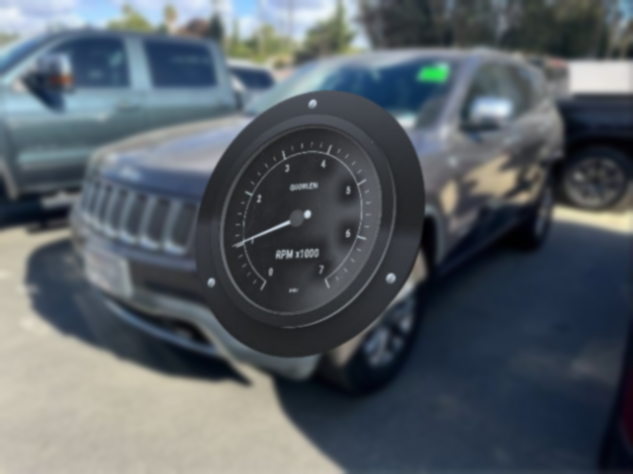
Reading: value=1000 unit=rpm
